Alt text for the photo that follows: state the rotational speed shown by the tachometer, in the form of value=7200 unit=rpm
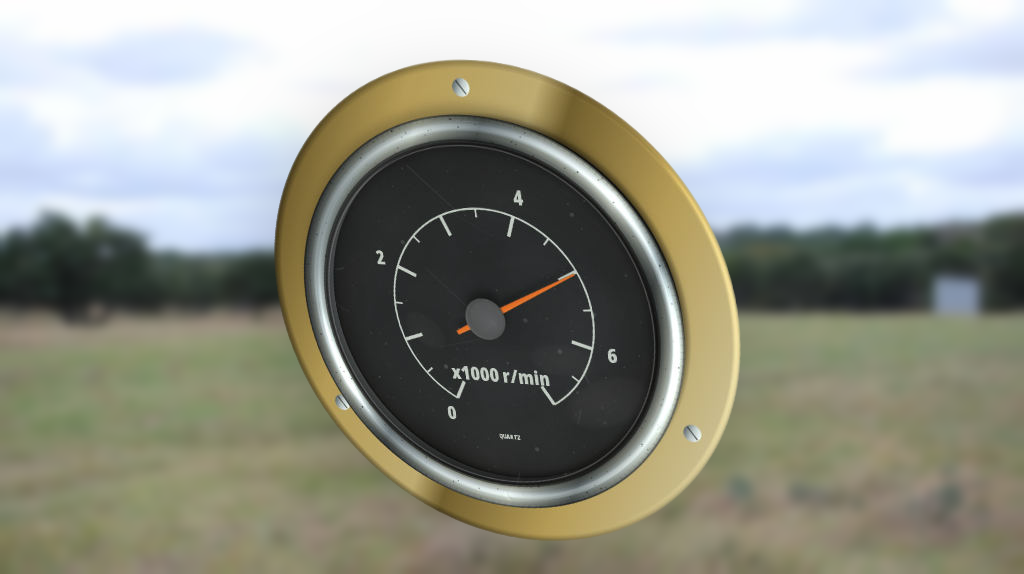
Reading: value=5000 unit=rpm
